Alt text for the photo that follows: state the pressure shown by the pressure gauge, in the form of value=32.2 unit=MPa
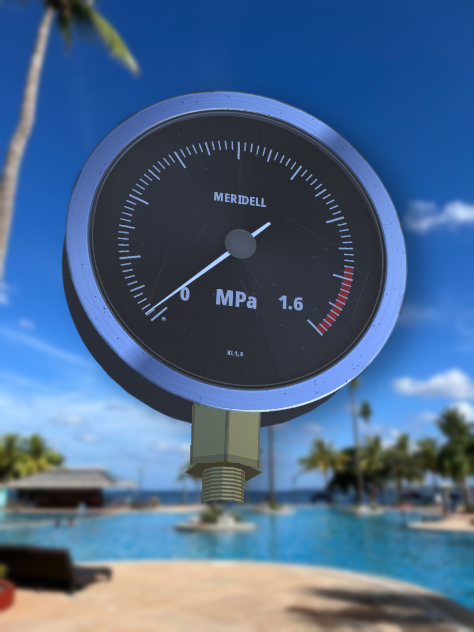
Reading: value=0.02 unit=MPa
